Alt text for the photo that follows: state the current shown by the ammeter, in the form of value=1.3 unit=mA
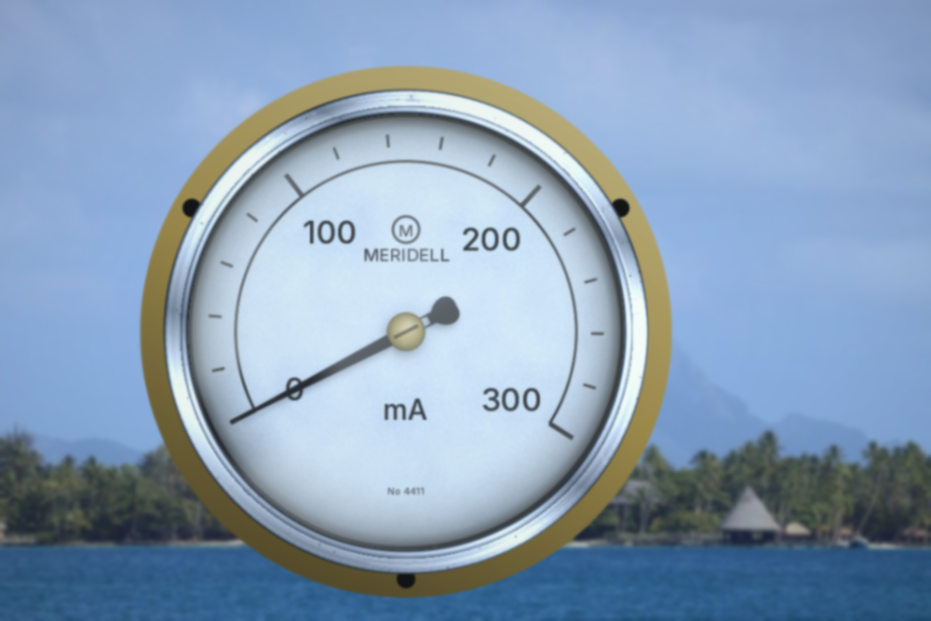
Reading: value=0 unit=mA
